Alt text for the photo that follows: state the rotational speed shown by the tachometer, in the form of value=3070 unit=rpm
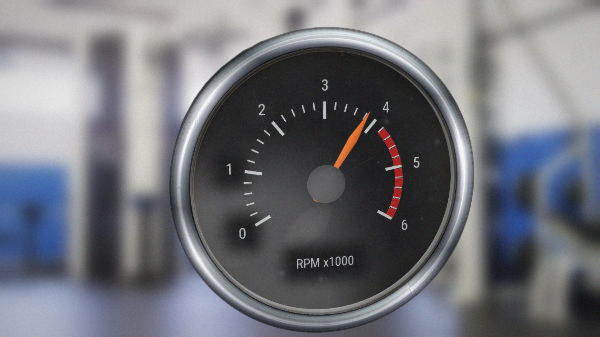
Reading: value=3800 unit=rpm
